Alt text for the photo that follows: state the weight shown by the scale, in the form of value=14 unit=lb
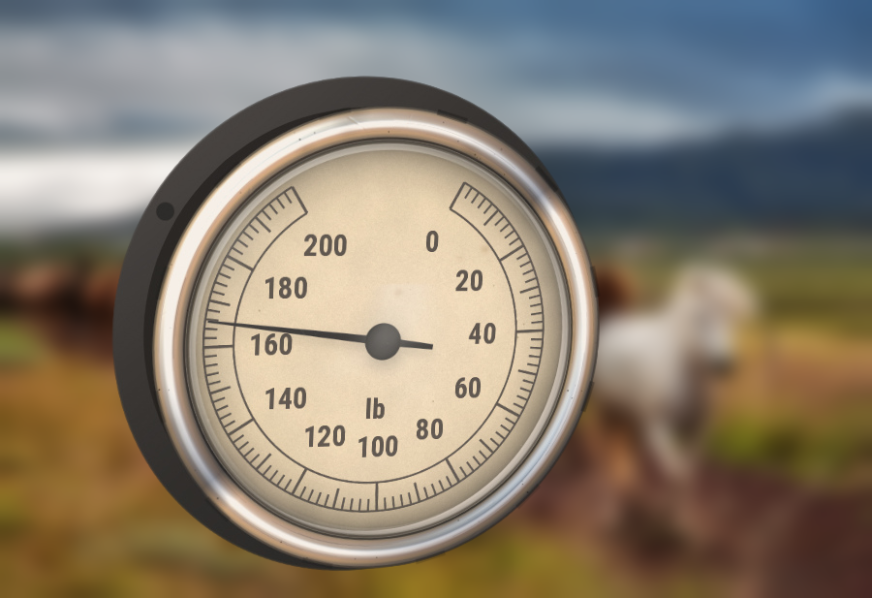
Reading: value=166 unit=lb
